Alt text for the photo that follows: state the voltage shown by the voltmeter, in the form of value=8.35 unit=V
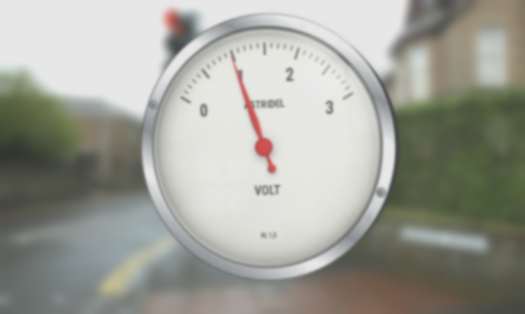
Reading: value=1 unit=V
